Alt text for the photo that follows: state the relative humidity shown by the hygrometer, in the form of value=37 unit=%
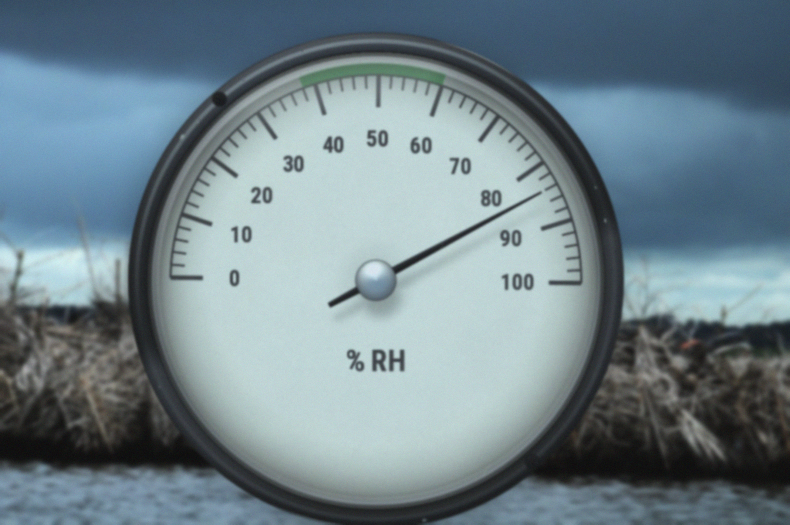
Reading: value=84 unit=%
